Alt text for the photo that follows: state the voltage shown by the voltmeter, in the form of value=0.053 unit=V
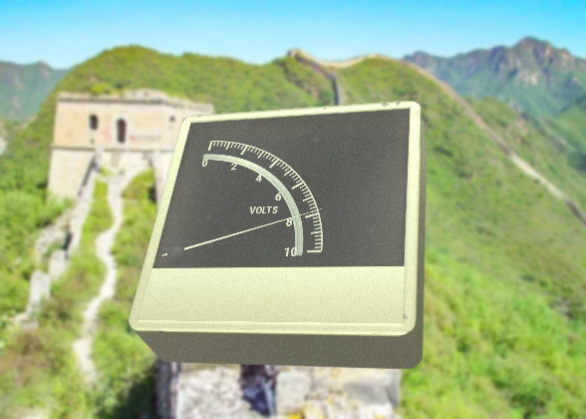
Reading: value=8 unit=V
